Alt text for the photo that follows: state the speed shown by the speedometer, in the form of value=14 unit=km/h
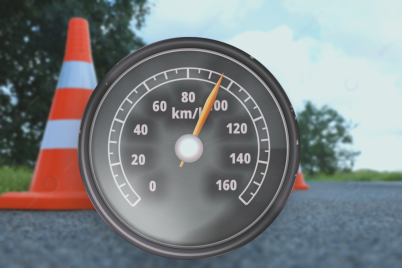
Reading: value=95 unit=km/h
